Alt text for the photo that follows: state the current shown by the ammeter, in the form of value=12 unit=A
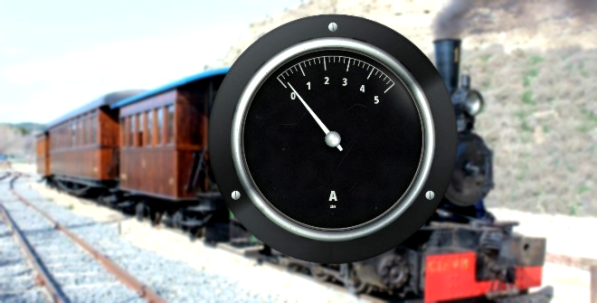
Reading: value=0.2 unit=A
